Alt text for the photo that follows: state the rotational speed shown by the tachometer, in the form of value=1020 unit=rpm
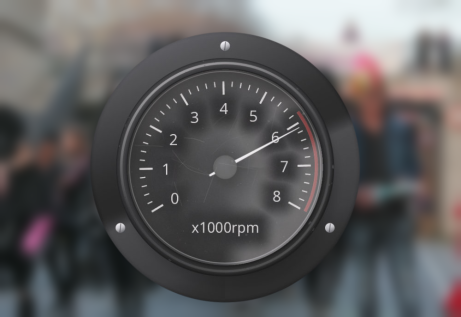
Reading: value=6100 unit=rpm
